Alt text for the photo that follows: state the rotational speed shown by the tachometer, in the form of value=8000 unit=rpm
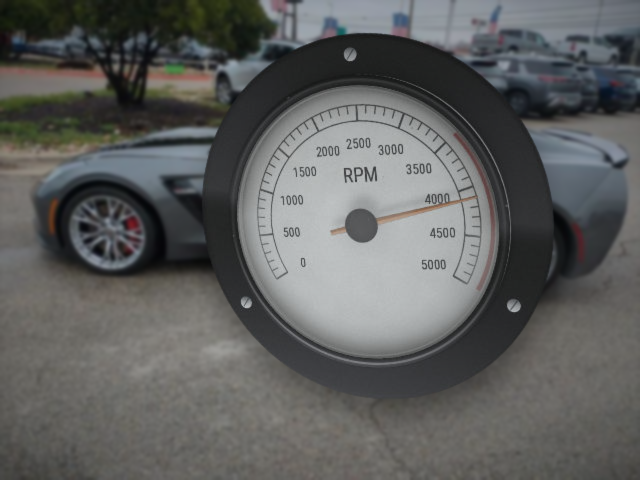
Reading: value=4100 unit=rpm
